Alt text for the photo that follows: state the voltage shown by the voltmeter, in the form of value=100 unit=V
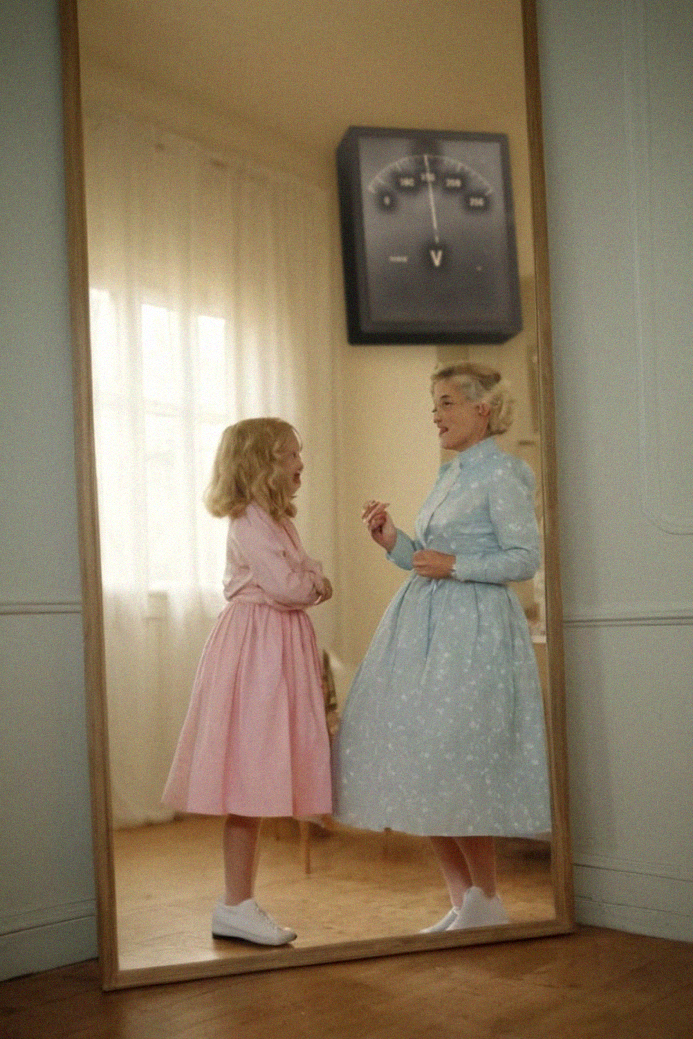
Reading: value=150 unit=V
